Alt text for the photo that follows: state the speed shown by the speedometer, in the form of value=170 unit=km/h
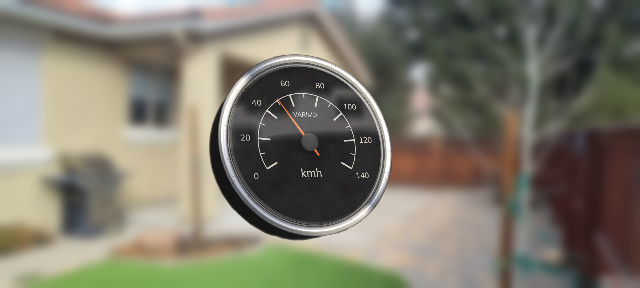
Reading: value=50 unit=km/h
